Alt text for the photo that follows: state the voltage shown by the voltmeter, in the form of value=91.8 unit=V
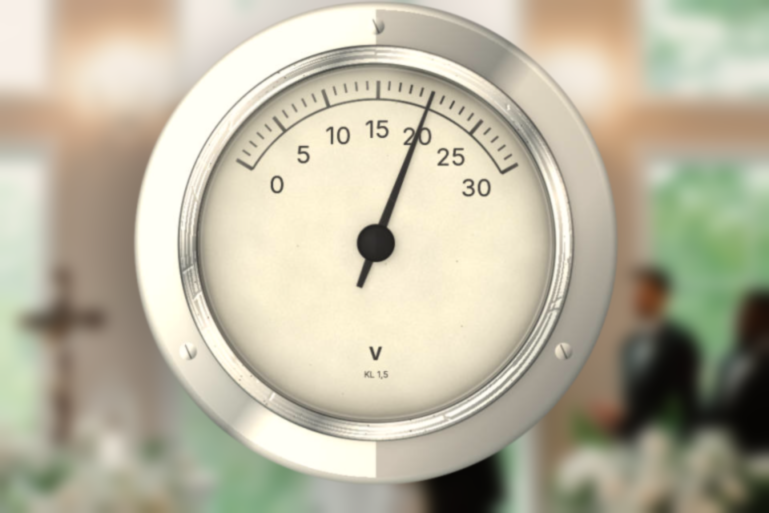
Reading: value=20 unit=V
